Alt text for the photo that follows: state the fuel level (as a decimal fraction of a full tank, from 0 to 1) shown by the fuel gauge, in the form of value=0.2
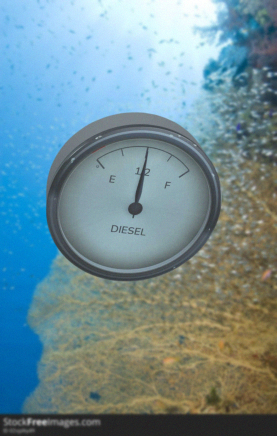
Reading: value=0.5
